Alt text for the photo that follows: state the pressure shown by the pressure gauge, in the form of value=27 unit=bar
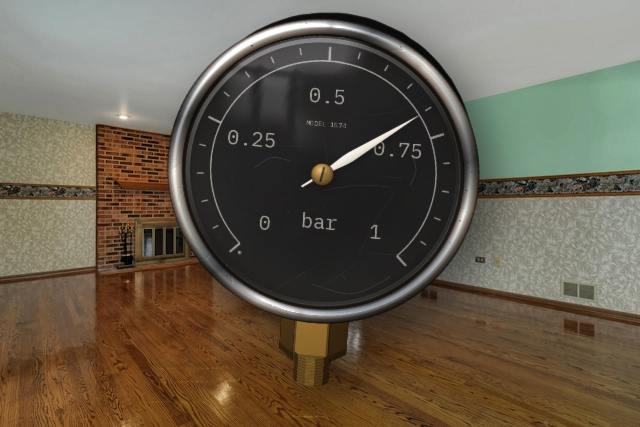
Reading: value=0.7 unit=bar
